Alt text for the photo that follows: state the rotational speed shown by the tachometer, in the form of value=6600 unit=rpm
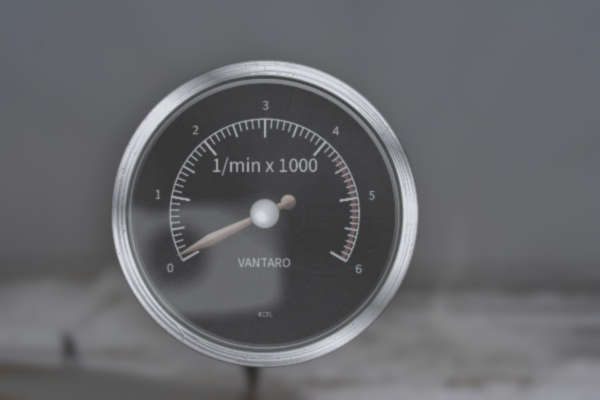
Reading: value=100 unit=rpm
